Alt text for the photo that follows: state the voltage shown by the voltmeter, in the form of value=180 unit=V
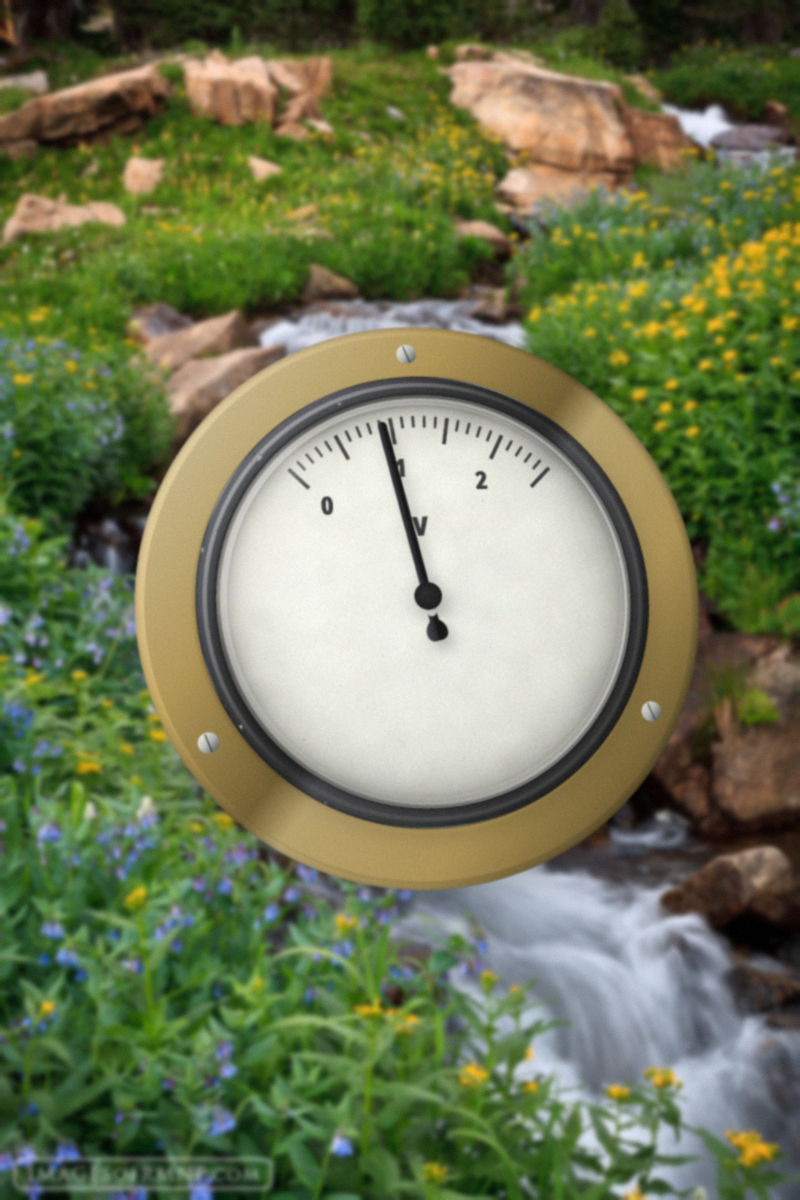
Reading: value=0.9 unit=V
